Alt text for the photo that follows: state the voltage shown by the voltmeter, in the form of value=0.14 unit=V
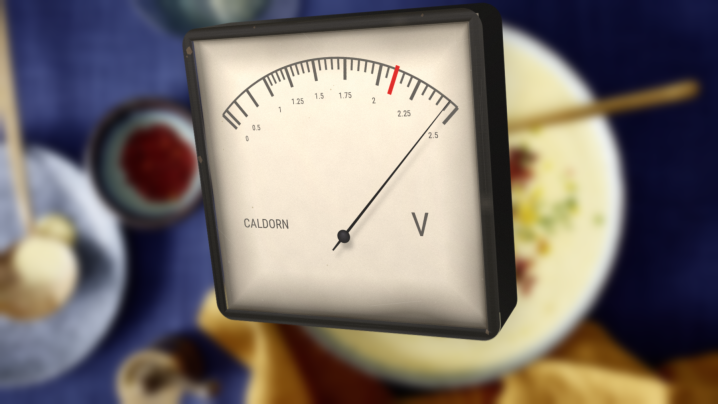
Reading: value=2.45 unit=V
